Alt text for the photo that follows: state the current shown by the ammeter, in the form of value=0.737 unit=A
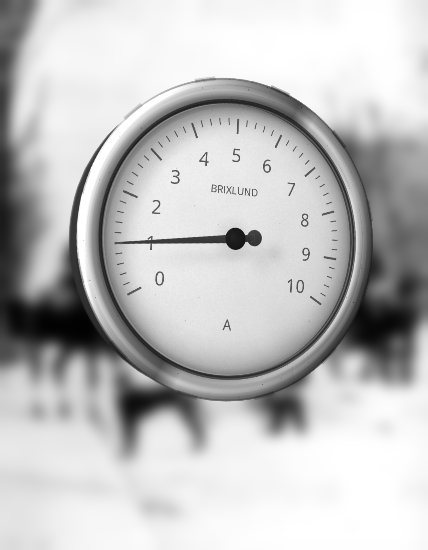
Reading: value=1 unit=A
